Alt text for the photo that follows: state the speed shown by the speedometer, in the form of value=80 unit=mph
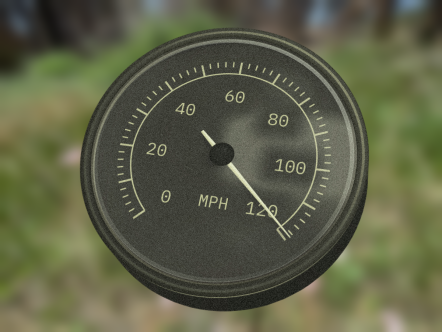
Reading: value=119 unit=mph
